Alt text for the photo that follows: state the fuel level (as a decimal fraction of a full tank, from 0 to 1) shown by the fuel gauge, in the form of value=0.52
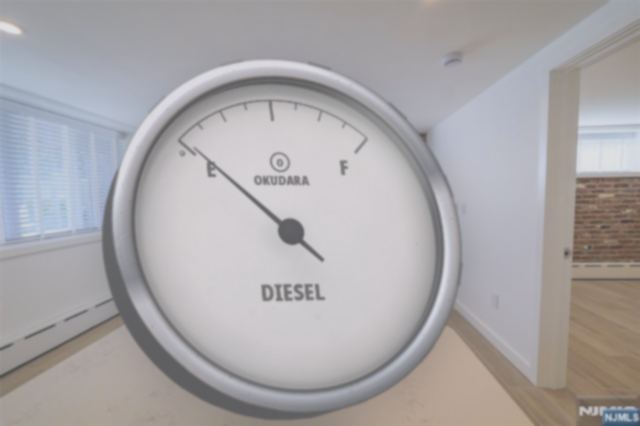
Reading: value=0
